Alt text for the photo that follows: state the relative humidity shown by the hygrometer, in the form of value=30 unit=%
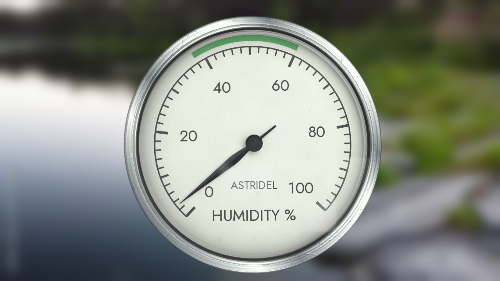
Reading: value=3 unit=%
